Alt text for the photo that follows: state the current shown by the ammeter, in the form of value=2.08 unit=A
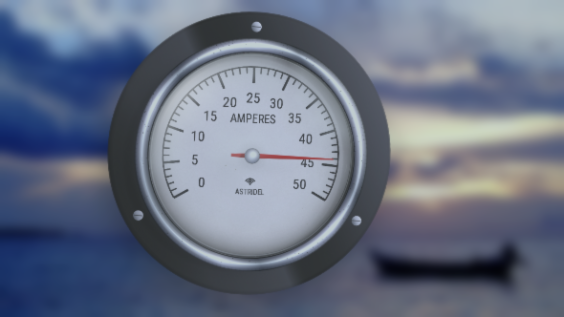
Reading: value=44 unit=A
